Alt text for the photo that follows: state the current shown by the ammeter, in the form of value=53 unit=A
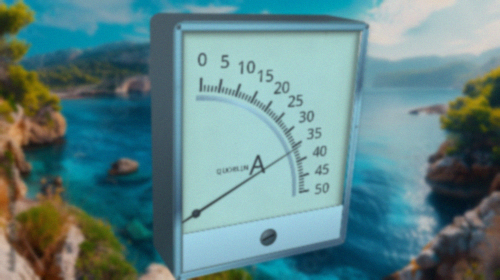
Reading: value=35 unit=A
